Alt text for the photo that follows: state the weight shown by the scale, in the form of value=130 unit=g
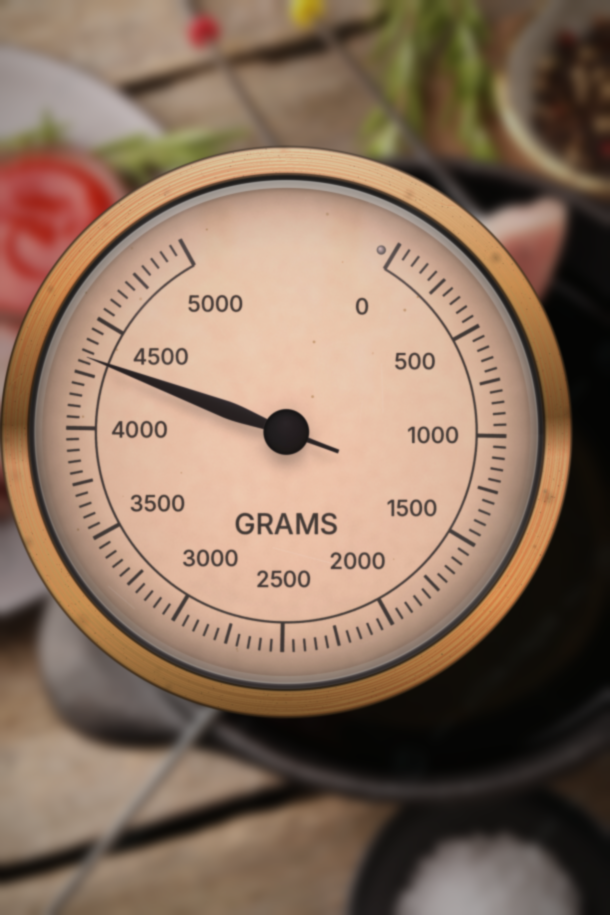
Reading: value=4325 unit=g
